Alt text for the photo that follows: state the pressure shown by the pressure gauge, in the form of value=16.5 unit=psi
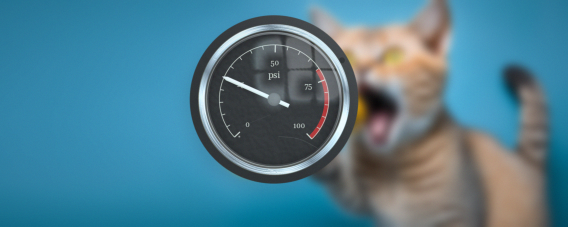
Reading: value=25 unit=psi
